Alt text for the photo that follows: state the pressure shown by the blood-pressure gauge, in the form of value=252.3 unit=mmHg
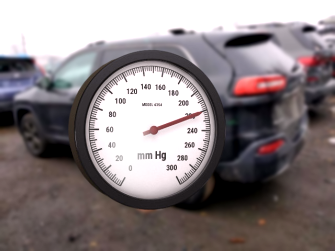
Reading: value=220 unit=mmHg
